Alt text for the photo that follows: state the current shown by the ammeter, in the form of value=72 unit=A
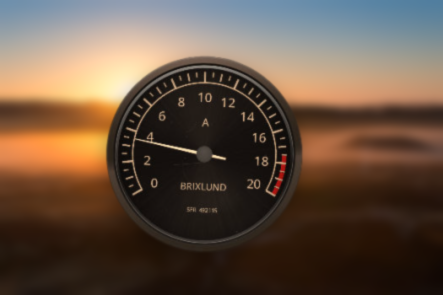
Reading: value=3.5 unit=A
